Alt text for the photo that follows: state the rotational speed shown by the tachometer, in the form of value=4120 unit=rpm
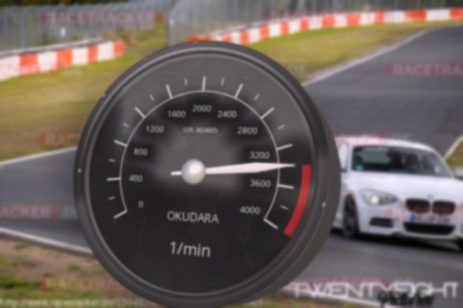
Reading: value=3400 unit=rpm
